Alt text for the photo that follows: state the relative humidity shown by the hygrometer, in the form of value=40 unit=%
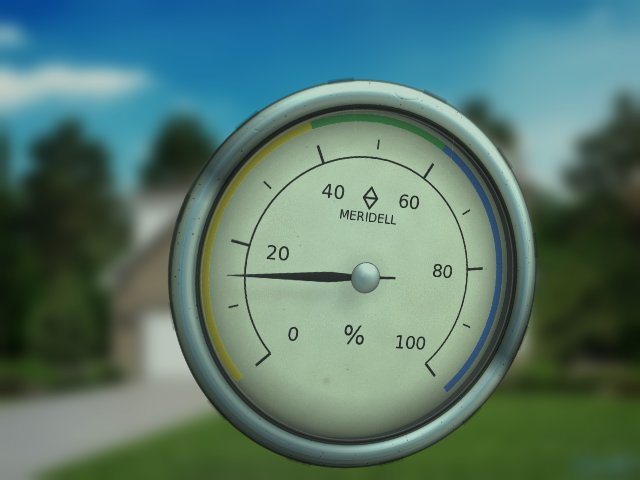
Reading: value=15 unit=%
